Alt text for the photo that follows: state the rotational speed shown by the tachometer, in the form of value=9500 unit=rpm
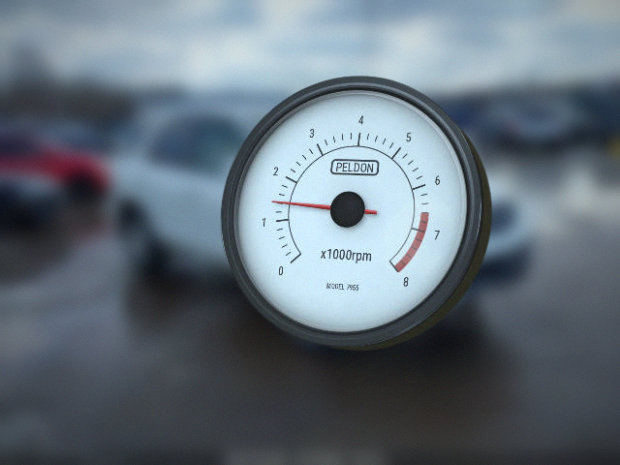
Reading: value=1400 unit=rpm
